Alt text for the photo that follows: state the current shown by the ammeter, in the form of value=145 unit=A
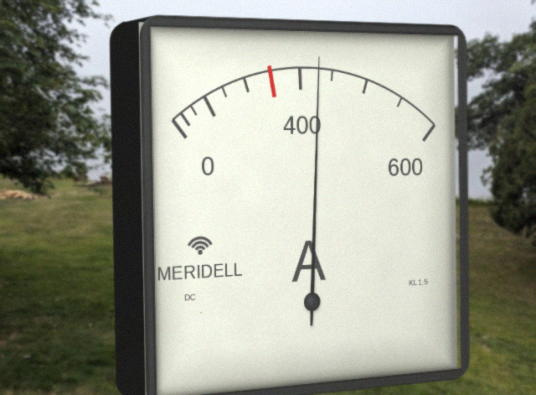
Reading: value=425 unit=A
